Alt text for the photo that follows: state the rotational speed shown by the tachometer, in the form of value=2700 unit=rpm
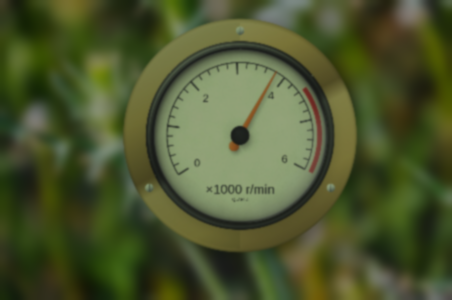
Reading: value=3800 unit=rpm
